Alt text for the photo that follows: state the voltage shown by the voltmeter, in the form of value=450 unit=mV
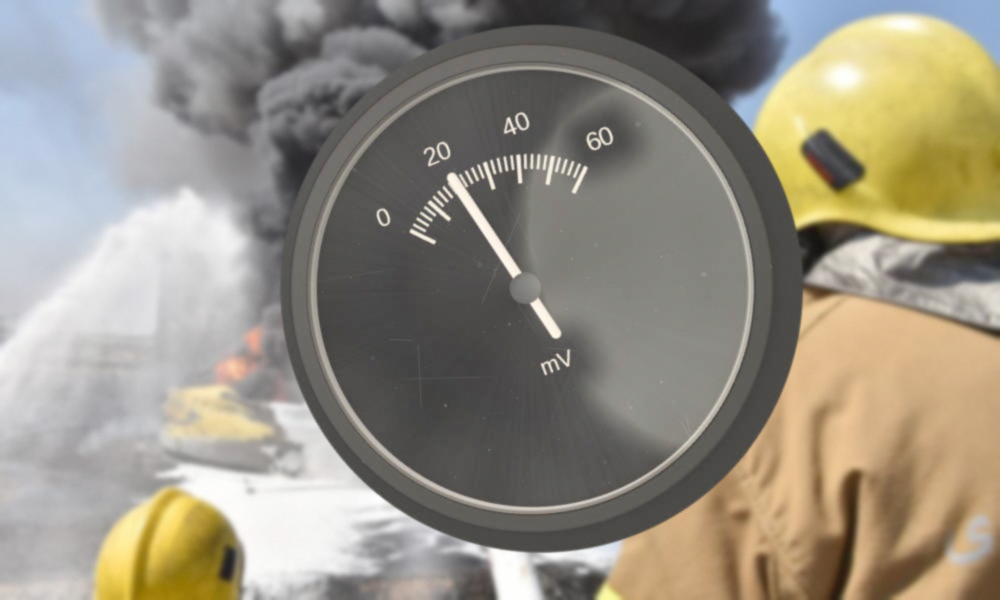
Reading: value=20 unit=mV
